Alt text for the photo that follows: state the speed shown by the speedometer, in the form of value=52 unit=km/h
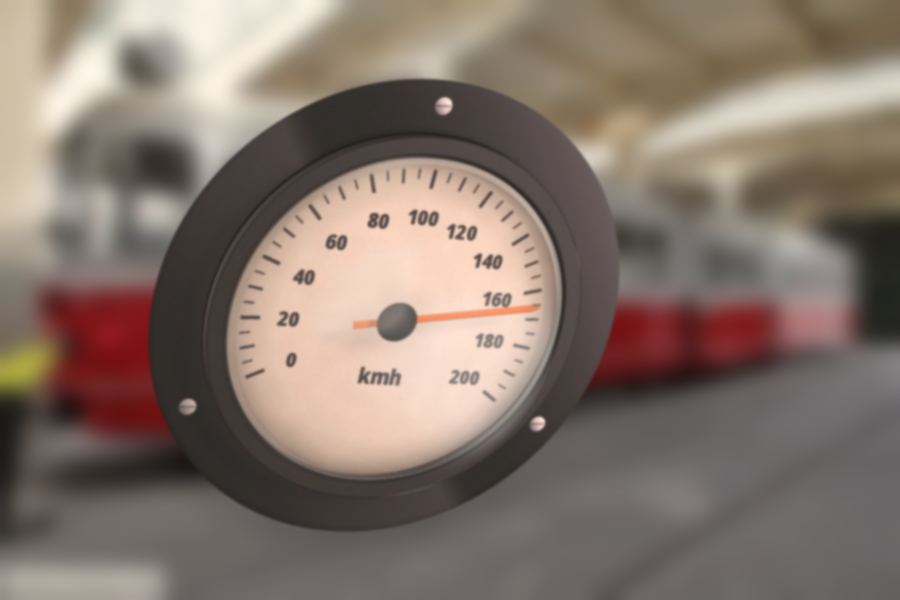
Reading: value=165 unit=km/h
